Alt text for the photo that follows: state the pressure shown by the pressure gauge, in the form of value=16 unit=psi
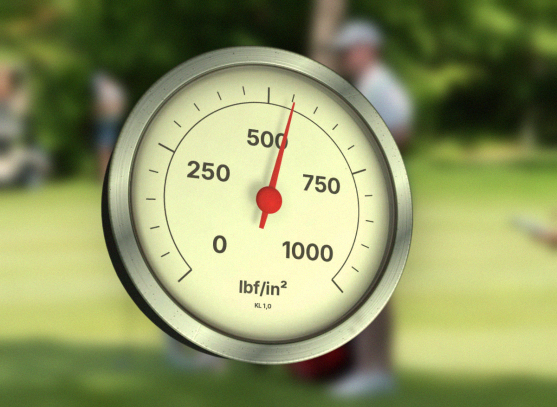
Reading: value=550 unit=psi
